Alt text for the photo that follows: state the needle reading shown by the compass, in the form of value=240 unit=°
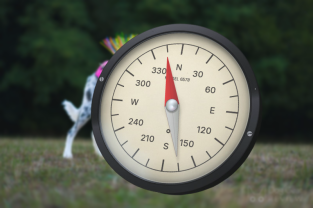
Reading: value=345 unit=°
